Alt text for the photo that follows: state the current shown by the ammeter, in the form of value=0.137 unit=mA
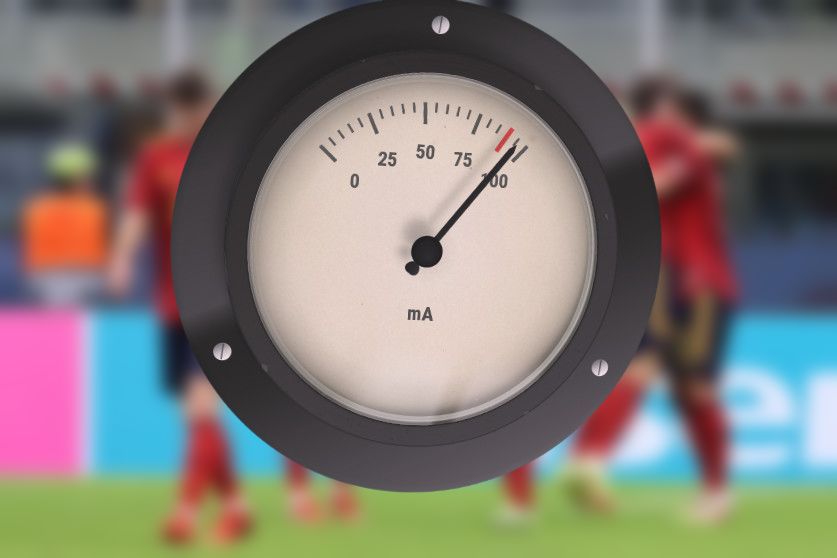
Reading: value=95 unit=mA
